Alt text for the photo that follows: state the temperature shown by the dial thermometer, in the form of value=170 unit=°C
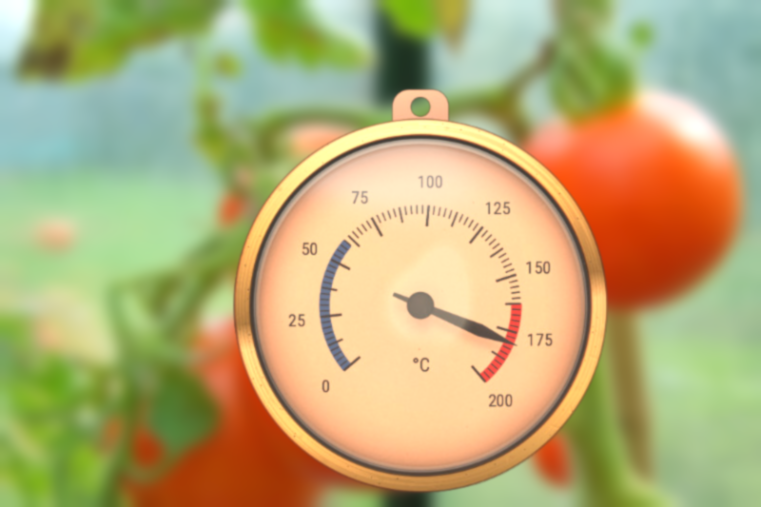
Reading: value=180 unit=°C
